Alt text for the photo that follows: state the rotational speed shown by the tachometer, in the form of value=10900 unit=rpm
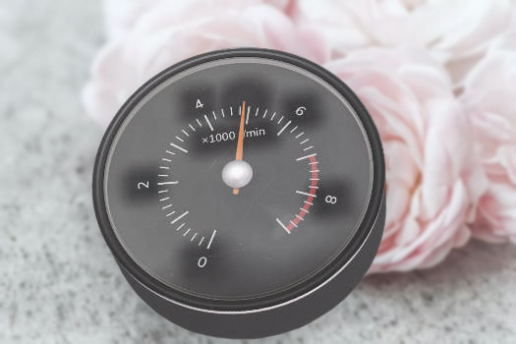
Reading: value=4900 unit=rpm
